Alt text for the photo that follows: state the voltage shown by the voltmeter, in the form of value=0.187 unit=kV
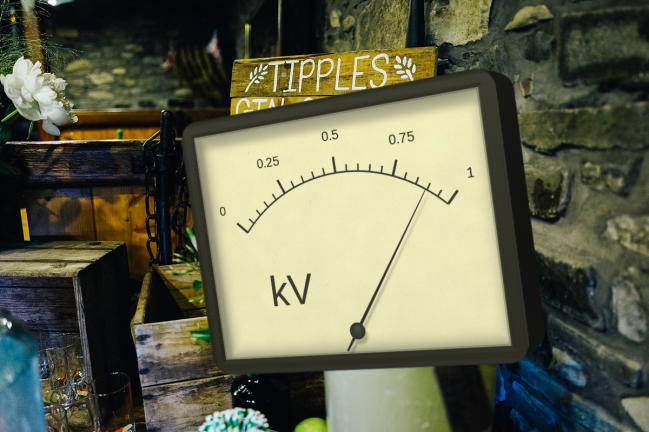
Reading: value=0.9 unit=kV
